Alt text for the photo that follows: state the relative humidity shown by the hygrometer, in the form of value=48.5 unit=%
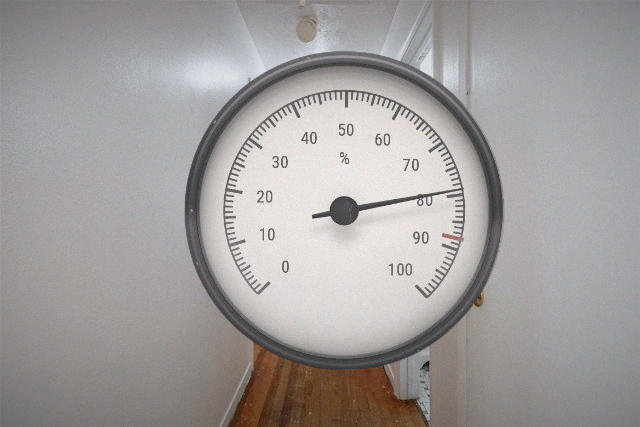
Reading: value=79 unit=%
